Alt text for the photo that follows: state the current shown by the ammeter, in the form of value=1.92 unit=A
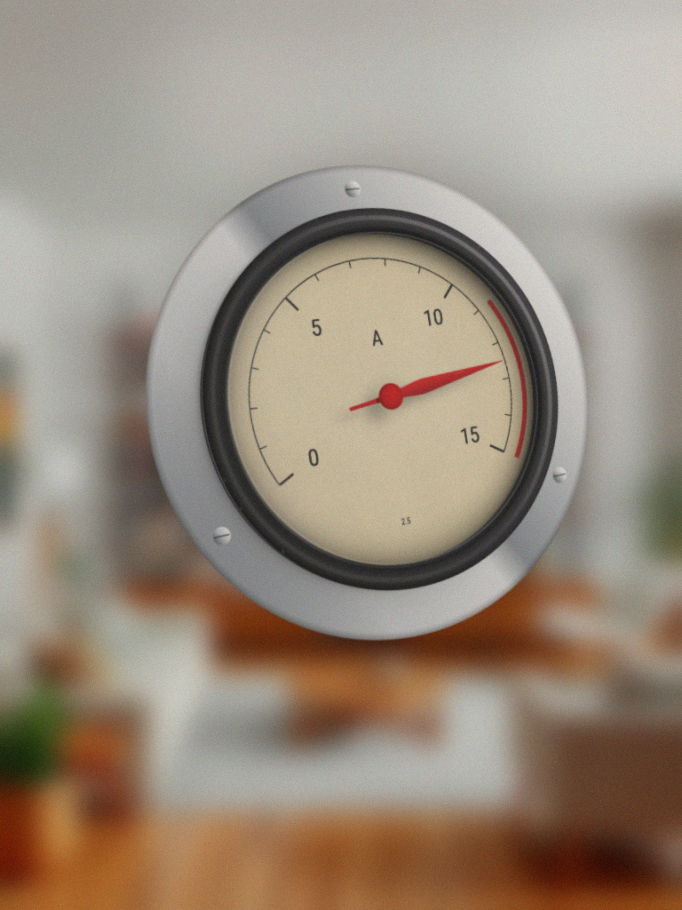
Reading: value=12.5 unit=A
